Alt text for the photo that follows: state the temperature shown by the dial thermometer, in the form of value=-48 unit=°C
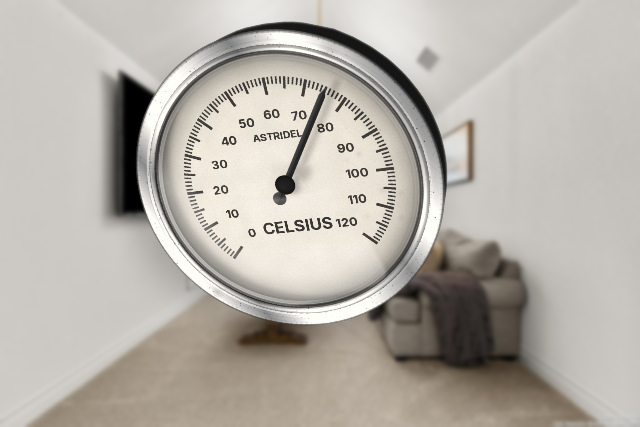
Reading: value=75 unit=°C
